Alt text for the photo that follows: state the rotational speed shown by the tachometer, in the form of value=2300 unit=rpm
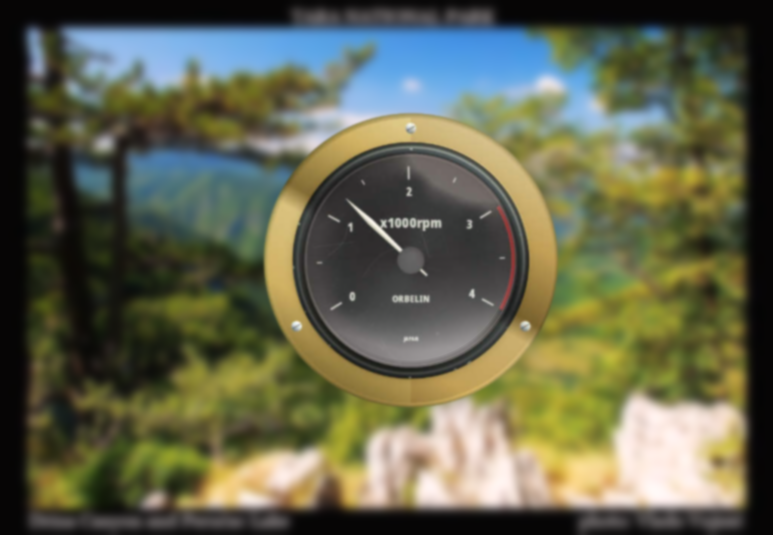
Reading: value=1250 unit=rpm
